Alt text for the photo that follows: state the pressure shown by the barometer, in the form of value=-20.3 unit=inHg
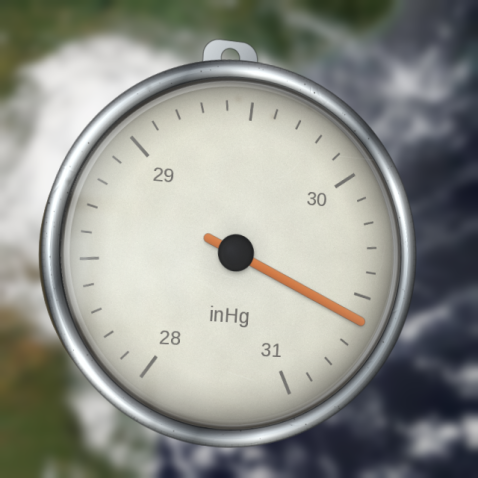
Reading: value=30.6 unit=inHg
